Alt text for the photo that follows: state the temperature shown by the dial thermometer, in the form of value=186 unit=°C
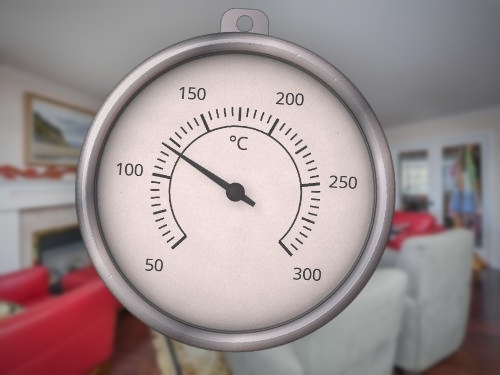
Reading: value=120 unit=°C
